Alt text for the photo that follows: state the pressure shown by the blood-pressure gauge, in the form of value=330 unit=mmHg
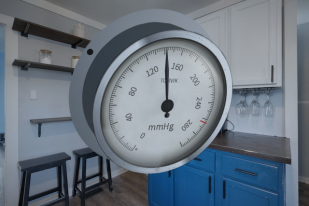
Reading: value=140 unit=mmHg
